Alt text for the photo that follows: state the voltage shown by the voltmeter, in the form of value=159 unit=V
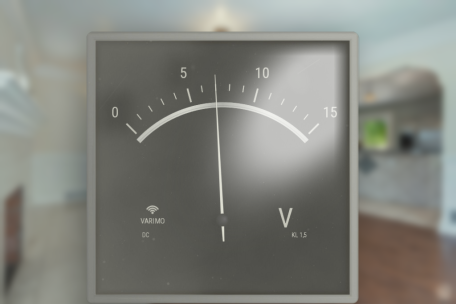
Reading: value=7 unit=V
